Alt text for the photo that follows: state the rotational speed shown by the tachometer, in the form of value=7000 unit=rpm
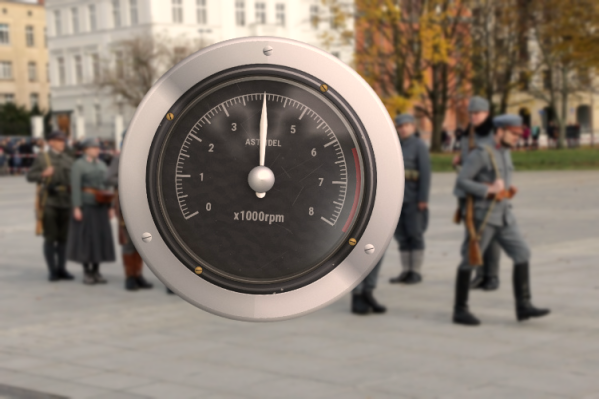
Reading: value=4000 unit=rpm
